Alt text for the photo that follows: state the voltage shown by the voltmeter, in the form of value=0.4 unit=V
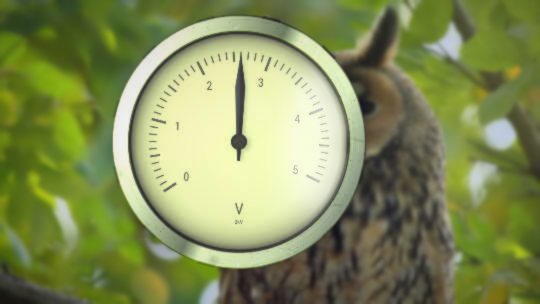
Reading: value=2.6 unit=V
